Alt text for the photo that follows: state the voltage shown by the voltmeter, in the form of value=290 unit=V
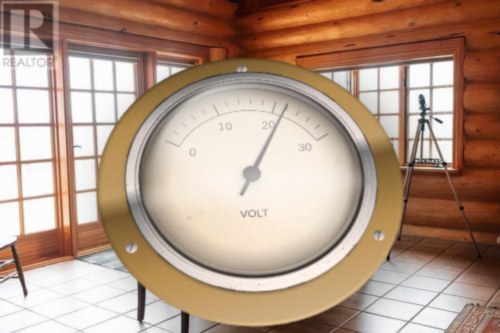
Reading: value=22 unit=V
